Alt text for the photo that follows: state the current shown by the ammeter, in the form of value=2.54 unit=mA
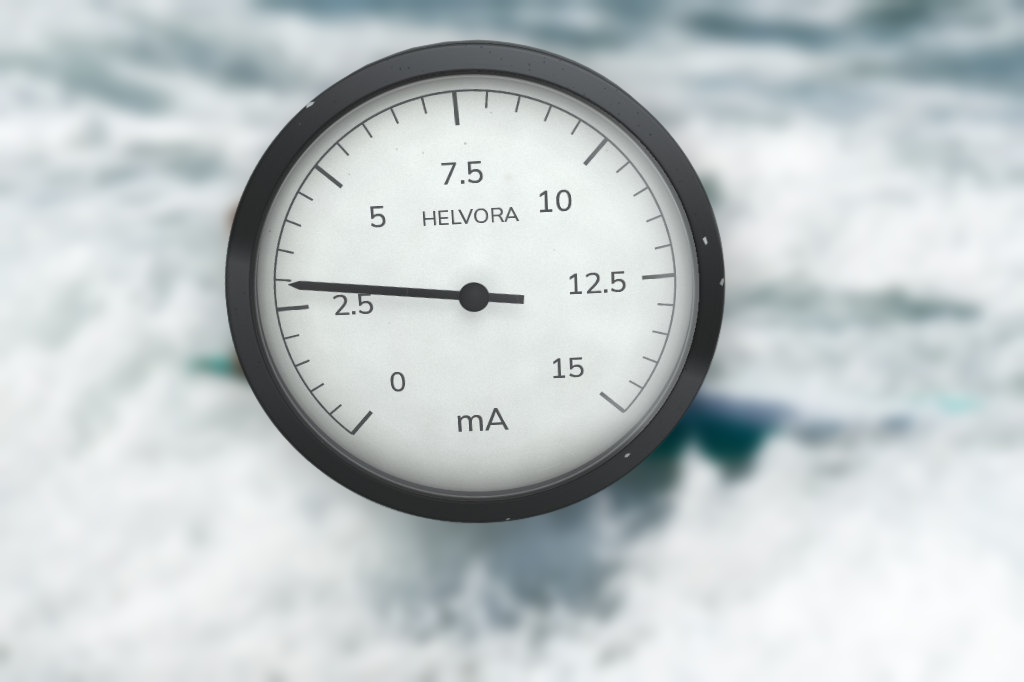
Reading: value=3 unit=mA
